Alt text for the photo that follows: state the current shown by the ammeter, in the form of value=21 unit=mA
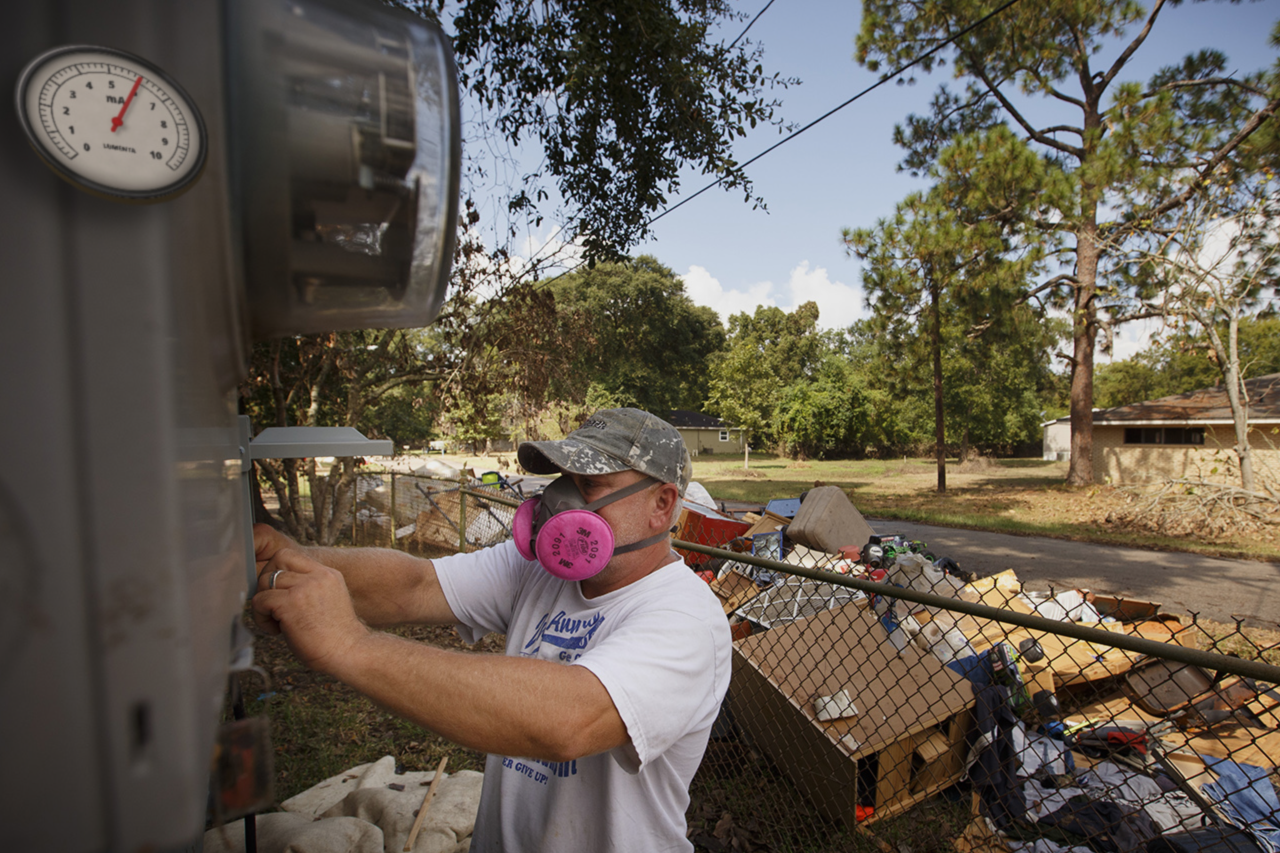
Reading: value=6 unit=mA
